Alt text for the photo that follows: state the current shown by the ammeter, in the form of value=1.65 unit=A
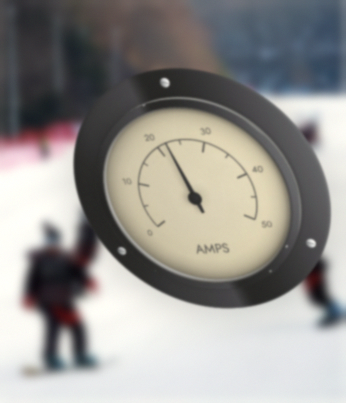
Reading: value=22.5 unit=A
